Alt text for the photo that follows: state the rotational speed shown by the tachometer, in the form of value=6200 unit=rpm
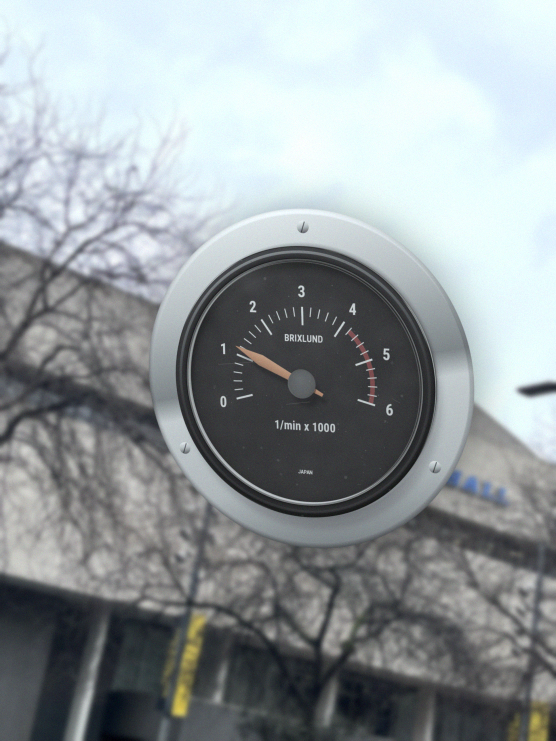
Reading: value=1200 unit=rpm
